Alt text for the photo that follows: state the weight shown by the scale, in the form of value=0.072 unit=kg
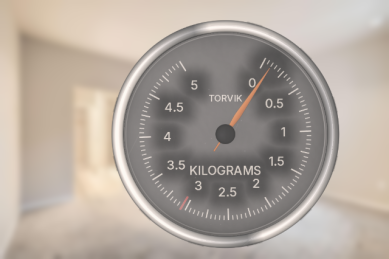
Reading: value=0.1 unit=kg
